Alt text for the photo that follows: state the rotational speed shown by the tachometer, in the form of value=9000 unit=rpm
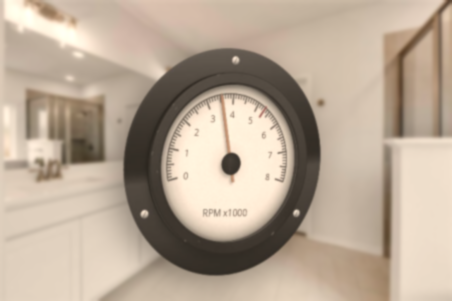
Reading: value=3500 unit=rpm
